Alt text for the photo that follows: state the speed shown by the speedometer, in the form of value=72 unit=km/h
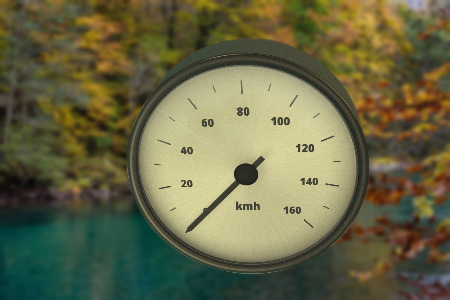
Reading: value=0 unit=km/h
